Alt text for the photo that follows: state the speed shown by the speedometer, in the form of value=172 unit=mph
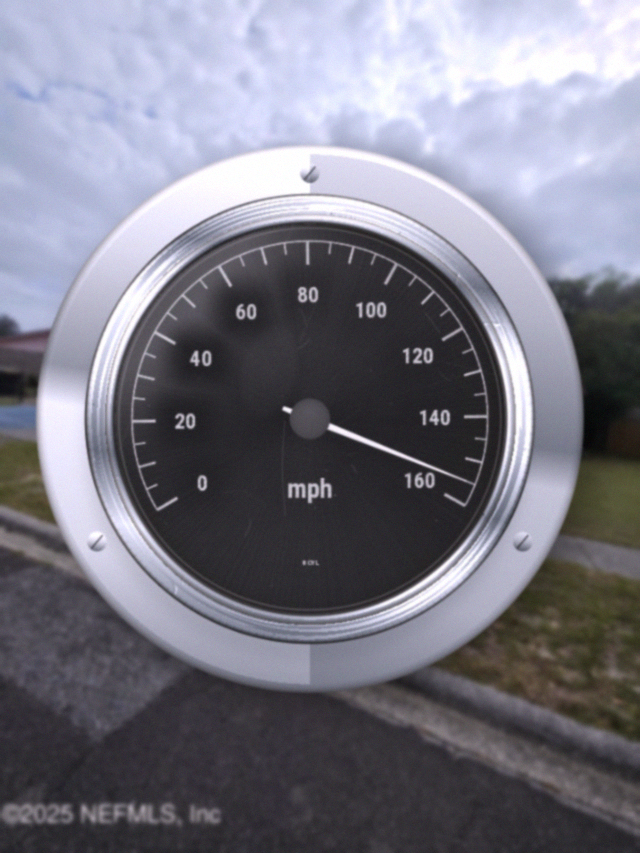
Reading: value=155 unit=mph
